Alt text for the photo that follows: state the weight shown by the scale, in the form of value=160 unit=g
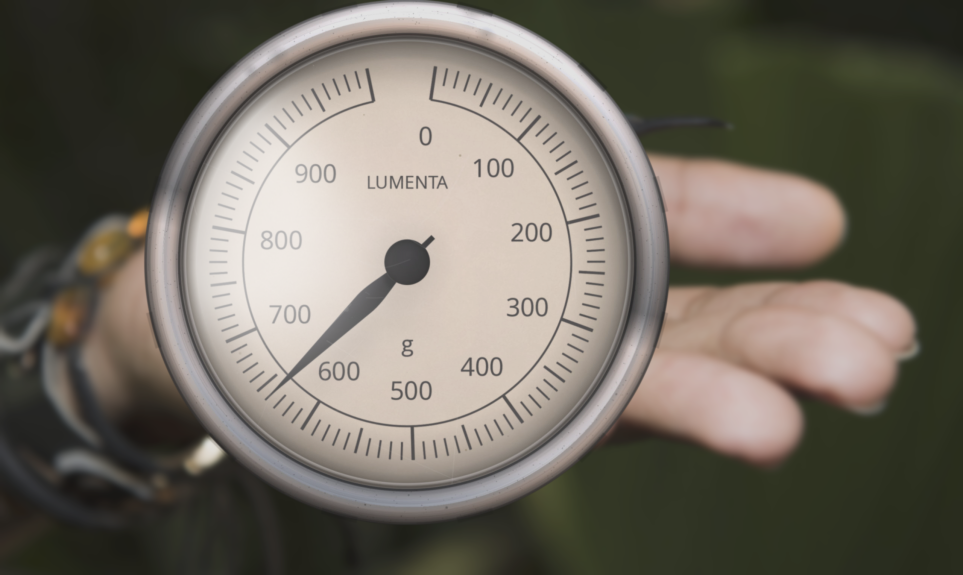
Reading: value=640 unit=g
